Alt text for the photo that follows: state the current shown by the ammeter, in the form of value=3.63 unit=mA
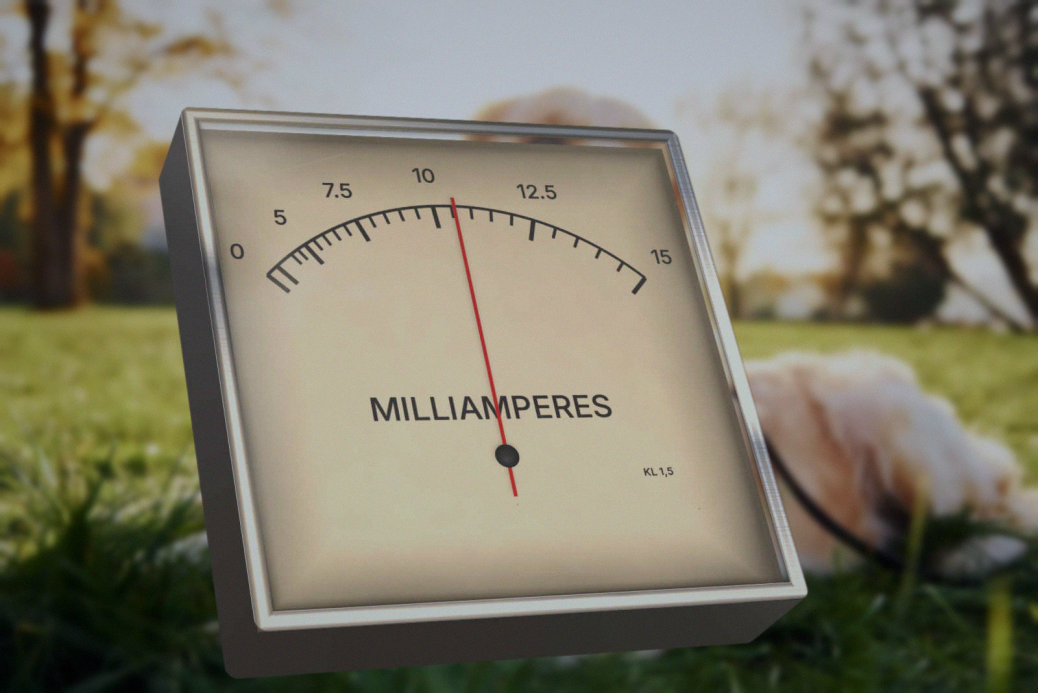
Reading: value=10.5 unit=mA
